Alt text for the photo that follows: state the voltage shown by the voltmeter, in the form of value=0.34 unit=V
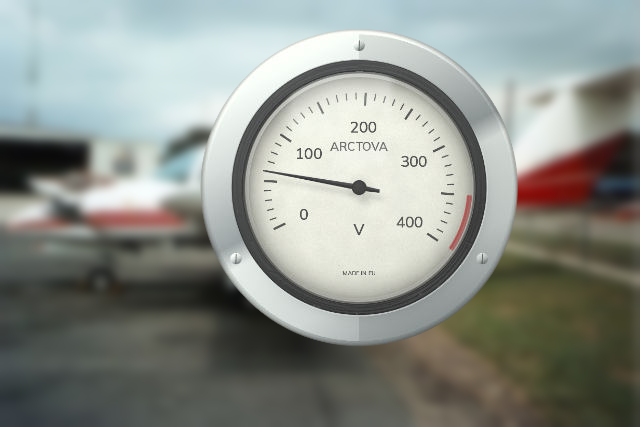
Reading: value=60 unit=V
